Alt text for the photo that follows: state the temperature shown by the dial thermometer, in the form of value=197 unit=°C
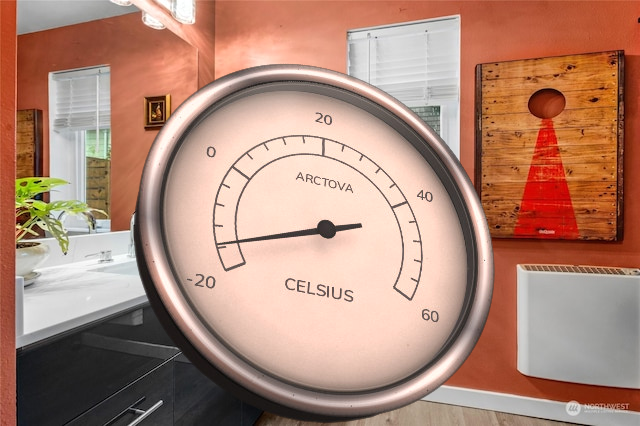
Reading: value=-16 unit=°C
